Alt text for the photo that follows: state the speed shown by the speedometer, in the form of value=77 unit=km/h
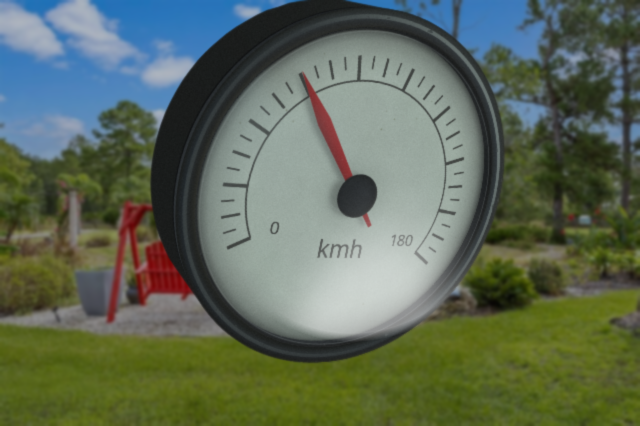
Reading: value=60 unit=km/h
